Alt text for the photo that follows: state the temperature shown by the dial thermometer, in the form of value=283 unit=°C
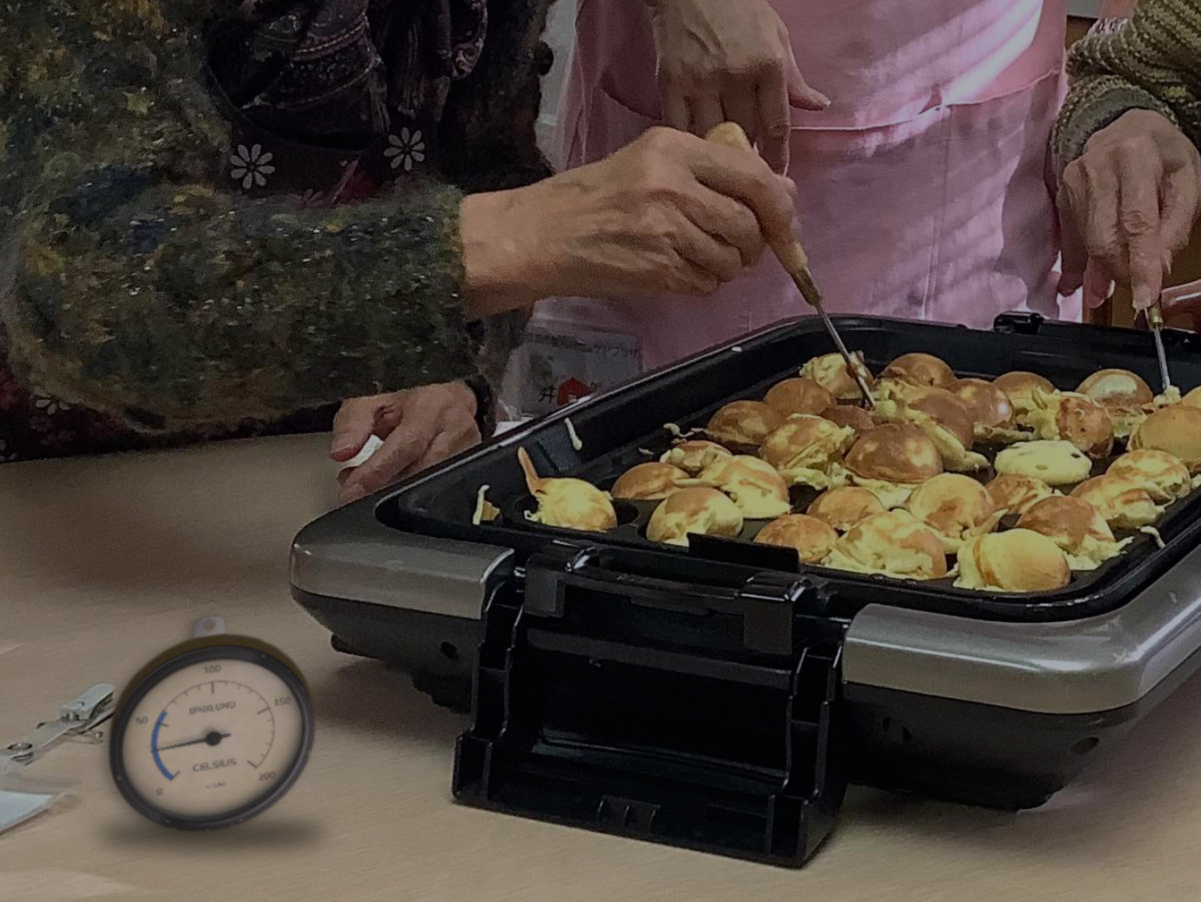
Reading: value=30 unit=°C
